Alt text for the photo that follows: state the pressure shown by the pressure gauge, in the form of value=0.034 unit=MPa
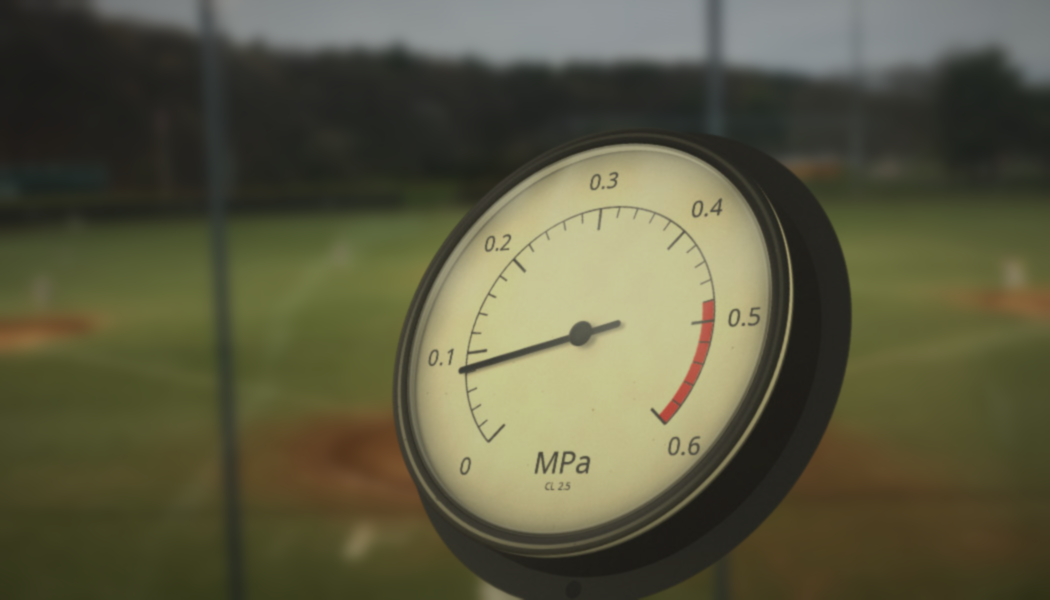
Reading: value=0.08 unit=MPa
